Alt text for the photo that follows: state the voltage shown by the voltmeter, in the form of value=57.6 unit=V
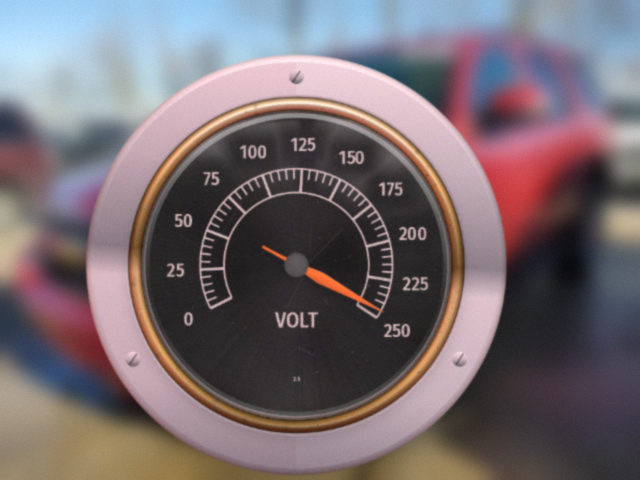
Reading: value=245 unit=V
